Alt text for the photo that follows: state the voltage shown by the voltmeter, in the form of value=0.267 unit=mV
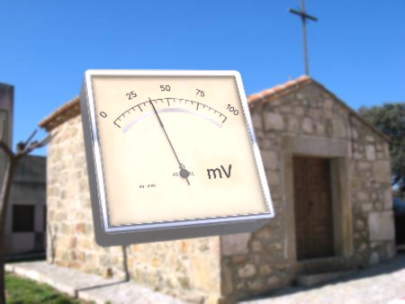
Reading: value=35 unit=mV
